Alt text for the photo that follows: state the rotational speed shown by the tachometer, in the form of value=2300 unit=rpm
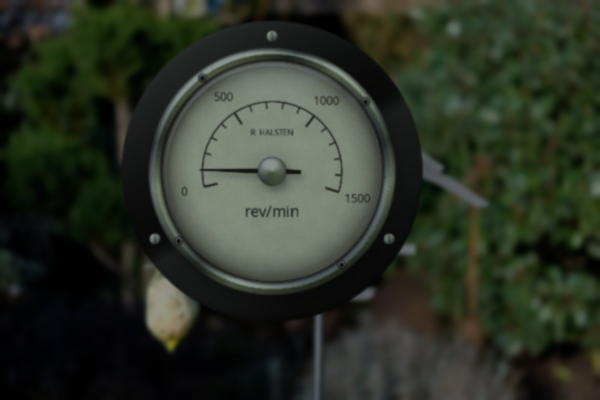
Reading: value=100 unit=rpm
